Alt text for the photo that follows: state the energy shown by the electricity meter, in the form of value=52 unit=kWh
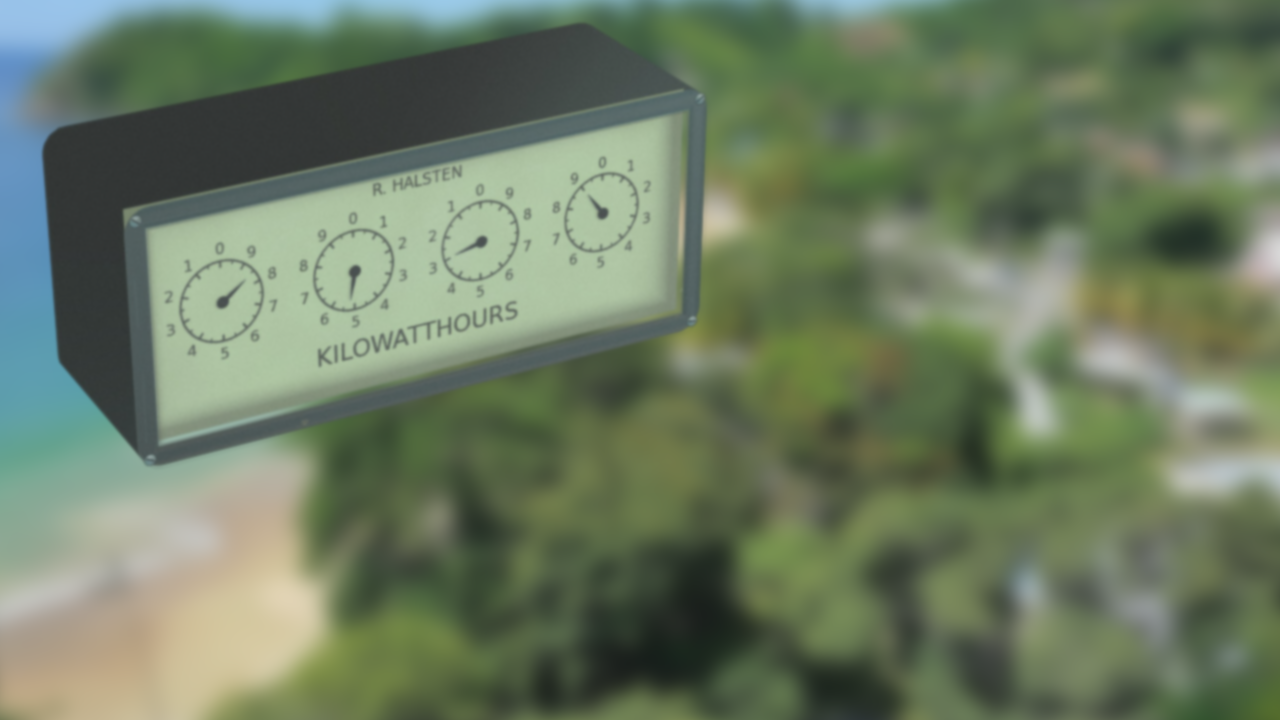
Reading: value=8529 unit=kWh
